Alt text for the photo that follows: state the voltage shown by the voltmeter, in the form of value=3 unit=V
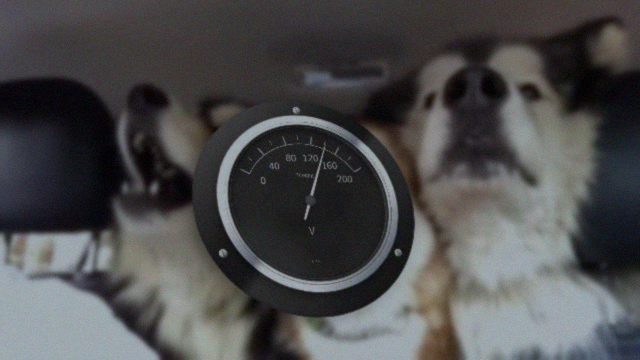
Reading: value=140 unit=V
